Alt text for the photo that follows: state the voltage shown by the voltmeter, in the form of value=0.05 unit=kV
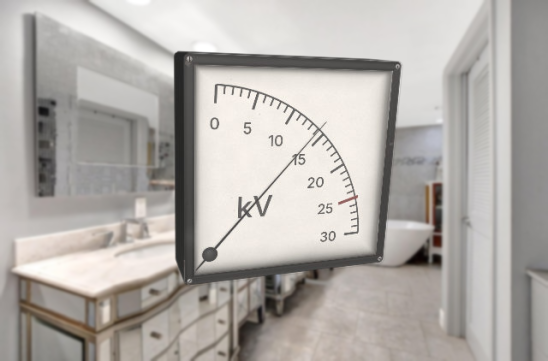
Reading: value=14 unit=kV
